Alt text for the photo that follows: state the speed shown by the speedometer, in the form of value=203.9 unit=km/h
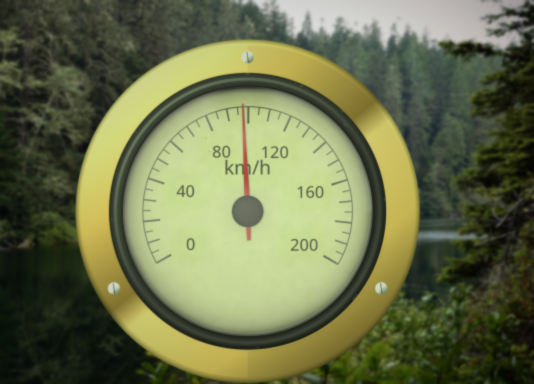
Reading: value=97.5 unit=km/h
